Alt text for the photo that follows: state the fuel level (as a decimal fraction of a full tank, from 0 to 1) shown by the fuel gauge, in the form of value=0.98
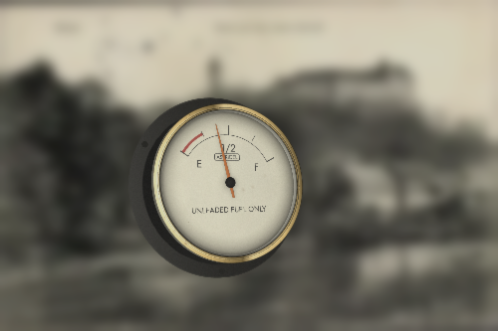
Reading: value=0.375
